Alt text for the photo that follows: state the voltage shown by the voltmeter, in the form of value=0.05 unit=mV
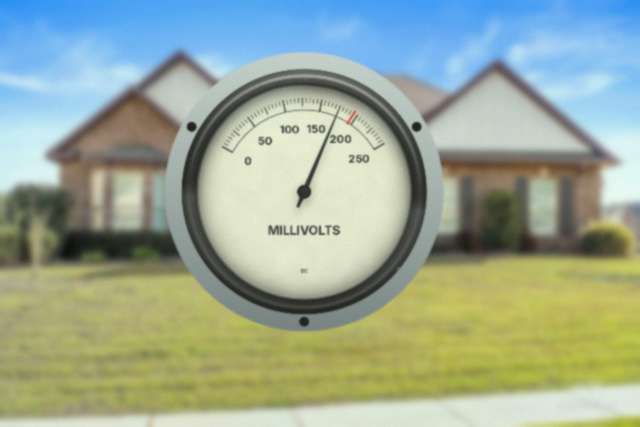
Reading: value=175 unit=mV
